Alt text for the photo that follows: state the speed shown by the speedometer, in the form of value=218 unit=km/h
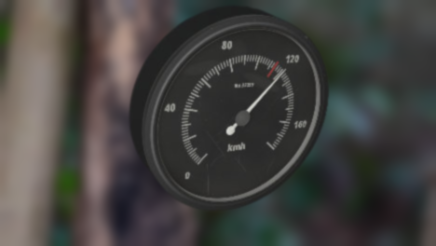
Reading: value=120 unit=km/h
